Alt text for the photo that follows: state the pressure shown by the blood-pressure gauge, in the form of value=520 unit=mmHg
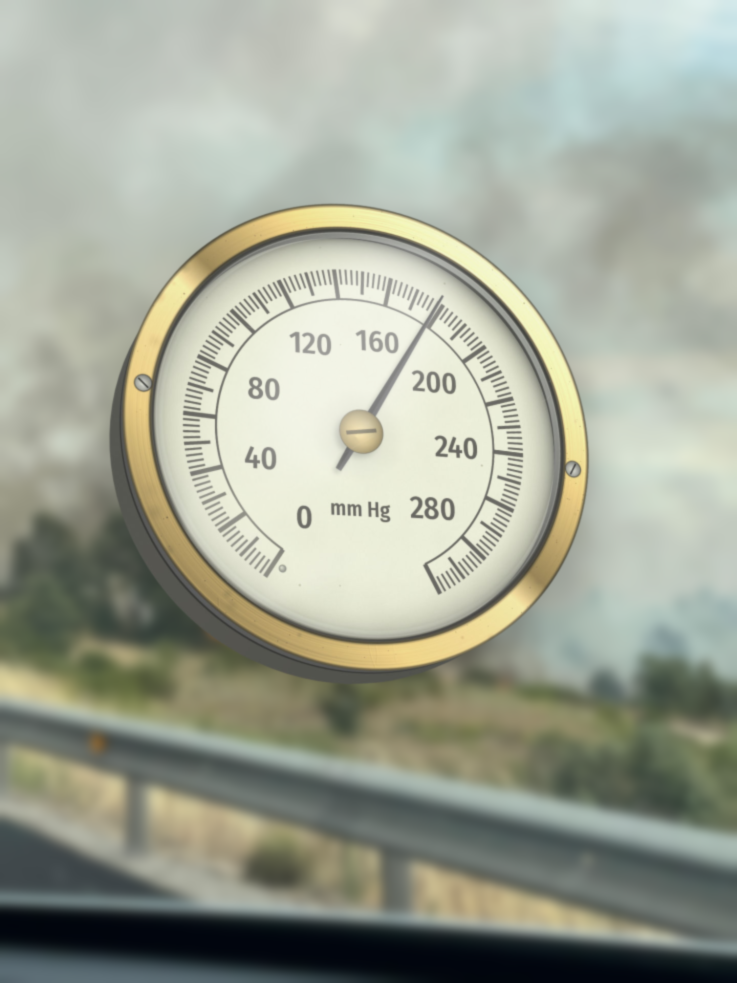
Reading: value=178 unit=mmHg
